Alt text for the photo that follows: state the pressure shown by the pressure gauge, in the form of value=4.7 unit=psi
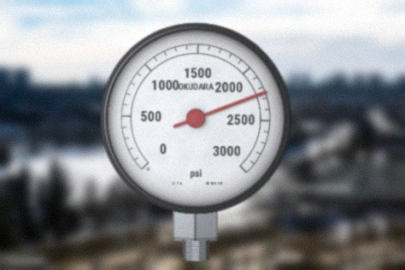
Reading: value=2250 unit=psi
